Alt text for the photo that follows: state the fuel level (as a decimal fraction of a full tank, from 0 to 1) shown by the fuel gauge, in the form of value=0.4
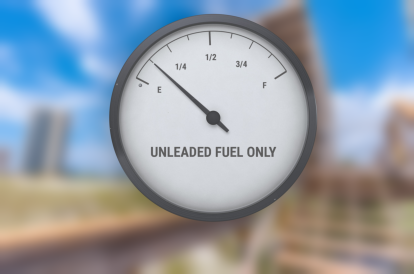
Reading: value=0.125
